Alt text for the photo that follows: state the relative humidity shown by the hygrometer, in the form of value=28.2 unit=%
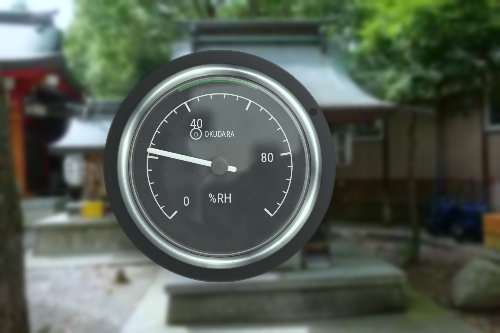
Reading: value=22 unit=%
